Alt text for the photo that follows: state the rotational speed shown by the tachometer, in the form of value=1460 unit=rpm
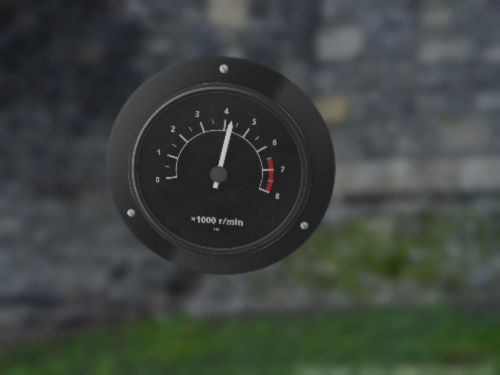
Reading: value=4250 unit=rpm
